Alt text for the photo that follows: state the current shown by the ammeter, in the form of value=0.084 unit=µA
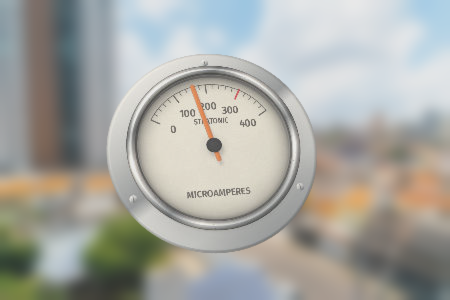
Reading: value=160 unit=µA
